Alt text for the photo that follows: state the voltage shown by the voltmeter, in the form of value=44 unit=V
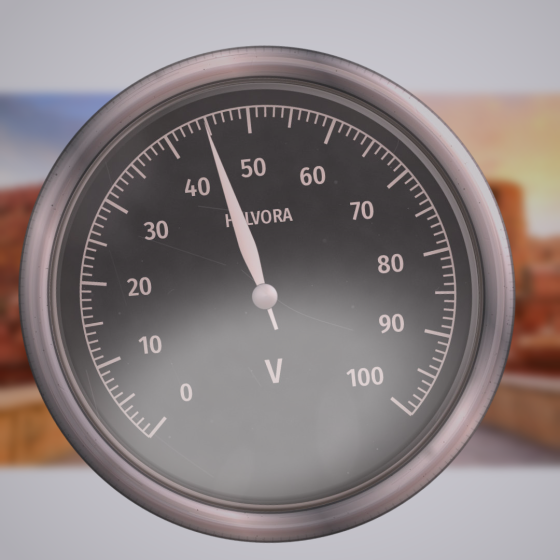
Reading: value=45 unit=V
